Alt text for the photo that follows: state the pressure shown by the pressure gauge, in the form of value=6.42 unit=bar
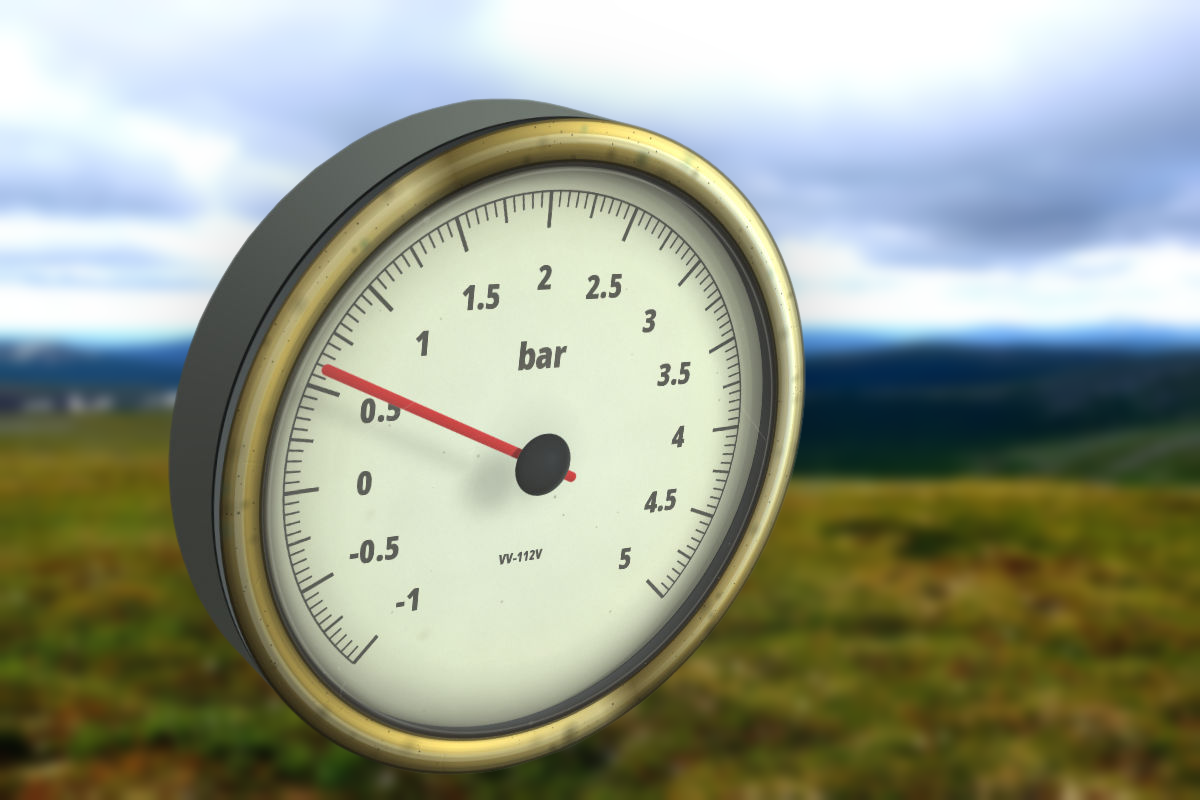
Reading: value=0.6 unit=bar
